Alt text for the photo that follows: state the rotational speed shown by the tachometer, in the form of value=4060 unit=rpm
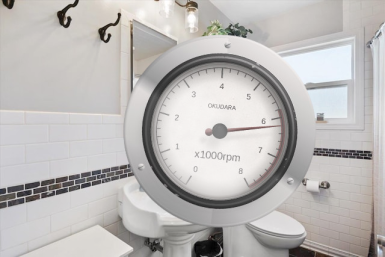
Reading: value=6200 unit=rpm
